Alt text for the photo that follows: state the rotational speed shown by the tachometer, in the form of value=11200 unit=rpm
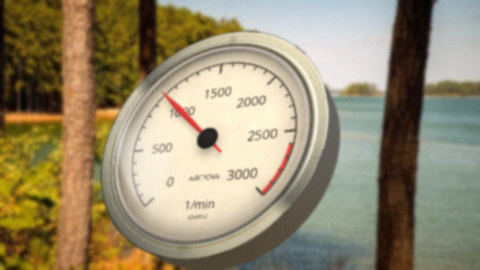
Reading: value=1000 unit=rpm
